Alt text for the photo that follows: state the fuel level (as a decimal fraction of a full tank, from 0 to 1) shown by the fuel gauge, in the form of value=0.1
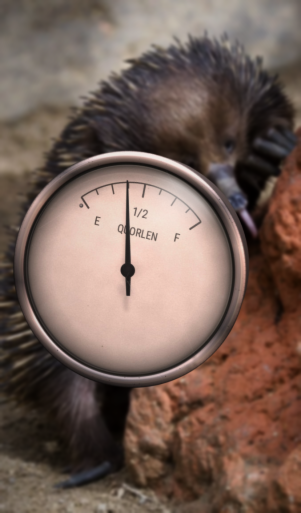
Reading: value=0.375
